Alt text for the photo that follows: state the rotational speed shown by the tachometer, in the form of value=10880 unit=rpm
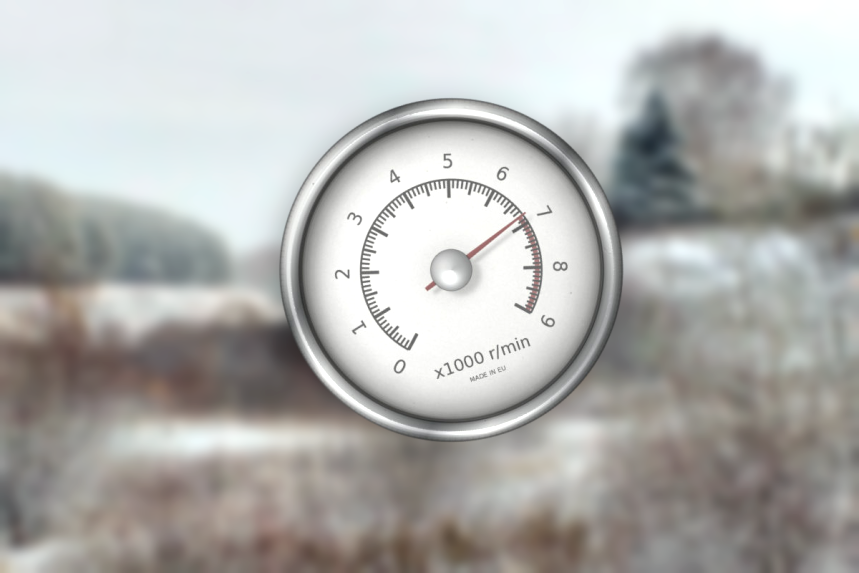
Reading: value=6800 unit=rpm
